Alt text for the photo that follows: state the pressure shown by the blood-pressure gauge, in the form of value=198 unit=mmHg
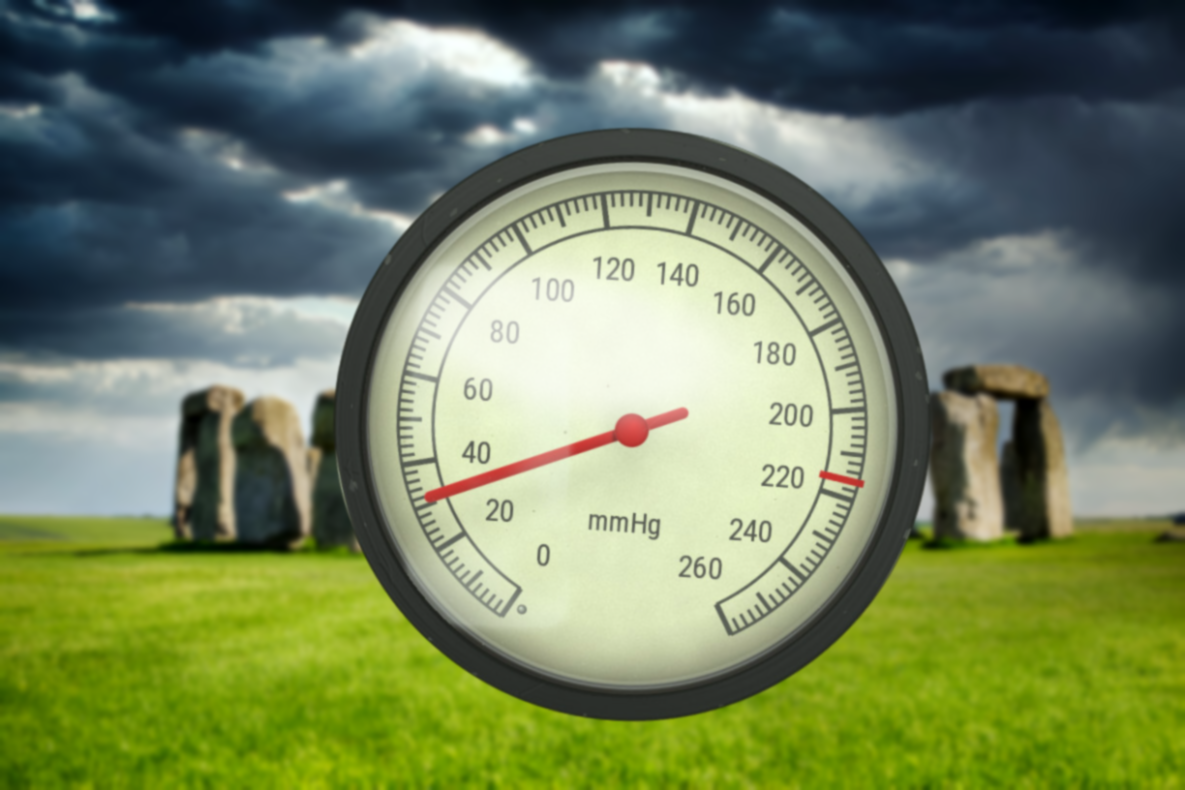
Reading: value=32 unit=mmHg
